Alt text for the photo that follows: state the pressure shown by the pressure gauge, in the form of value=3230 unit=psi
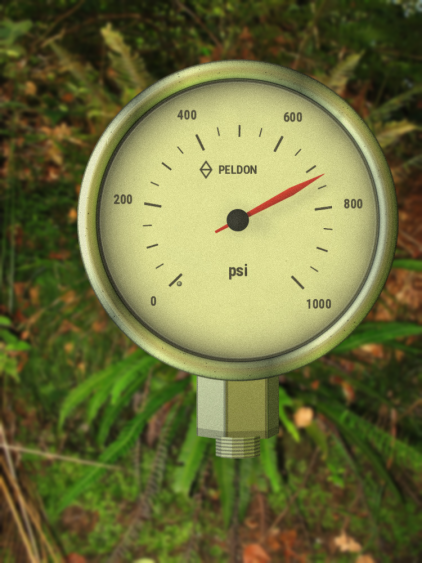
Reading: value=725 unit=psi
